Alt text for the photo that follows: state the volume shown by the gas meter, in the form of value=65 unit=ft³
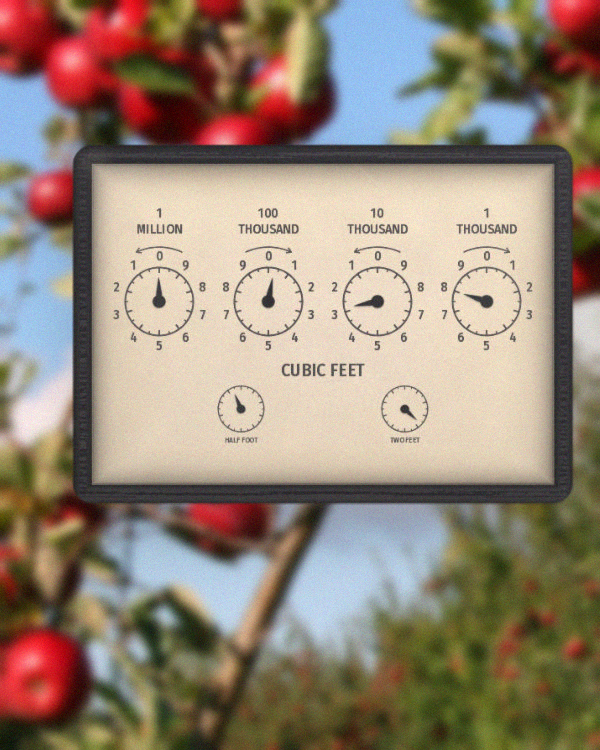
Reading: value=2800 unit=ft³
